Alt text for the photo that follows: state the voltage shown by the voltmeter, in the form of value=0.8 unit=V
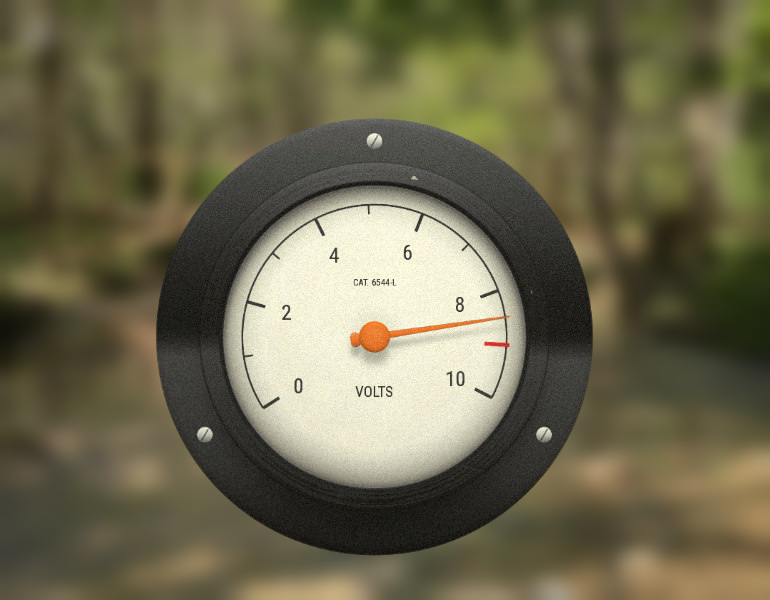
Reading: value=8.5 unit=V
